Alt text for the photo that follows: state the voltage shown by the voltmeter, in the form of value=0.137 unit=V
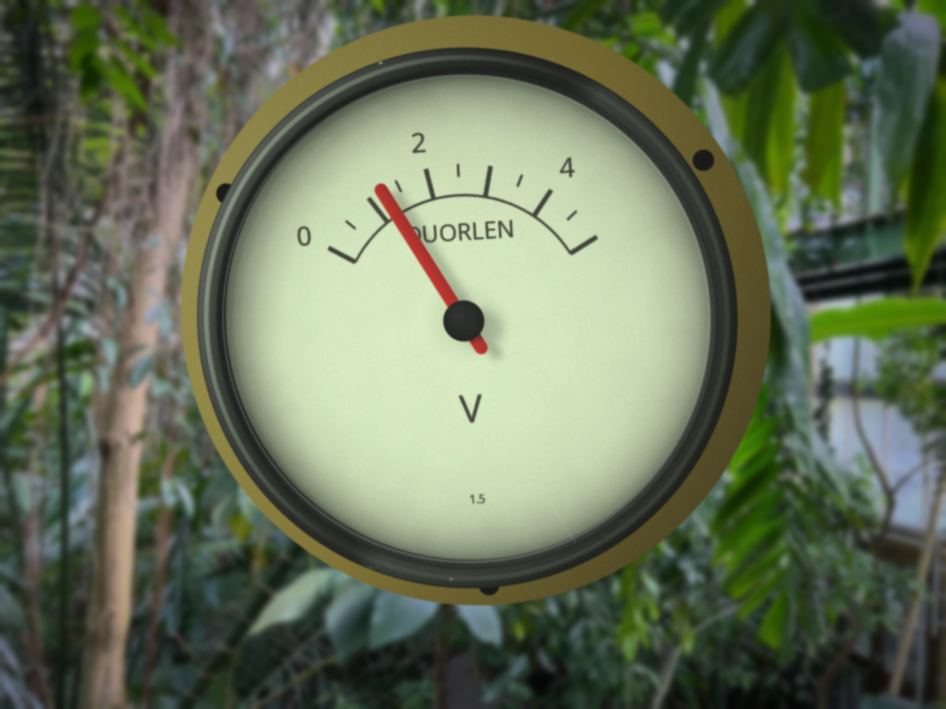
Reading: value=1.25 unit=V
